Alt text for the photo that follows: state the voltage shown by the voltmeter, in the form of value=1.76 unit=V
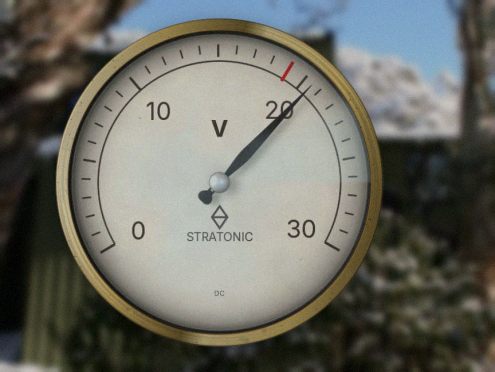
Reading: value=20.5 unit=V
